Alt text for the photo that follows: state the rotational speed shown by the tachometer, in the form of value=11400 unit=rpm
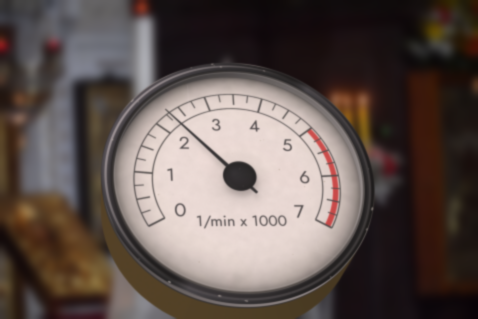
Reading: value=2250 unit=rpm
